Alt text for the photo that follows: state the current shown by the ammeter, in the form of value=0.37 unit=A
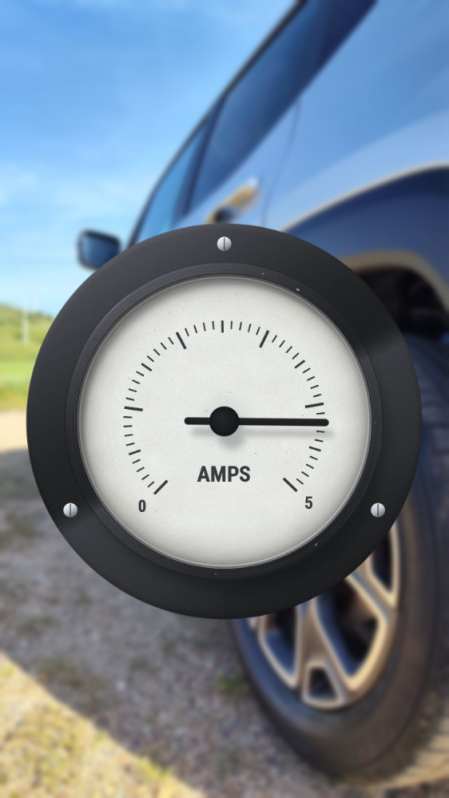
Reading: value=4.2 unit=A
